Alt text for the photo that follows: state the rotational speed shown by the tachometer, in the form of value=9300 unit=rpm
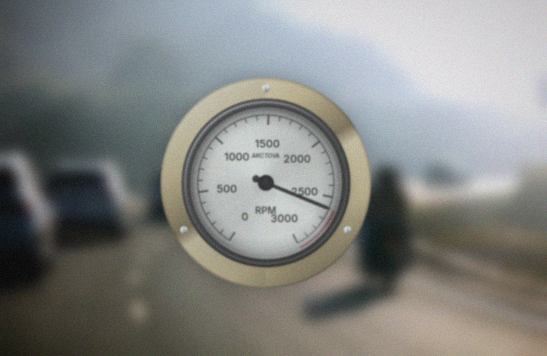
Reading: value=2600 unit=rpm
